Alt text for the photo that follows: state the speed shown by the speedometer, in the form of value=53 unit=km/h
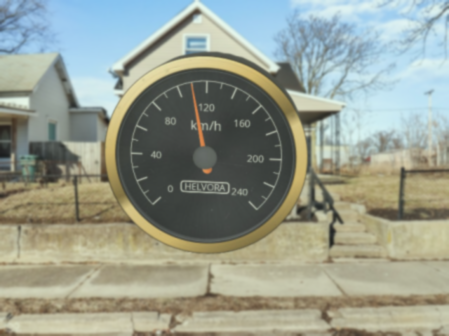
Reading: value=110 unit=km/h
